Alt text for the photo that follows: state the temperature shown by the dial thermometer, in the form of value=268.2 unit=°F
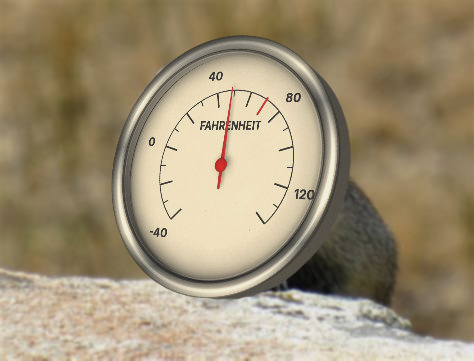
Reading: value=50 unit=°F
